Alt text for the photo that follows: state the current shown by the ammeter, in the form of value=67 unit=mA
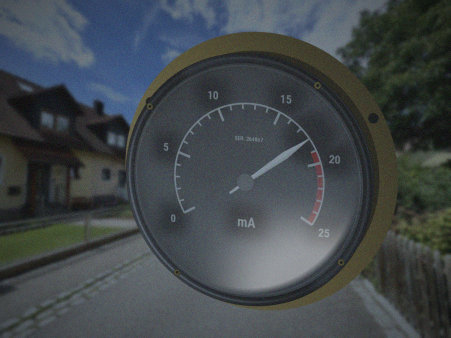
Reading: value=18 unit=mA
